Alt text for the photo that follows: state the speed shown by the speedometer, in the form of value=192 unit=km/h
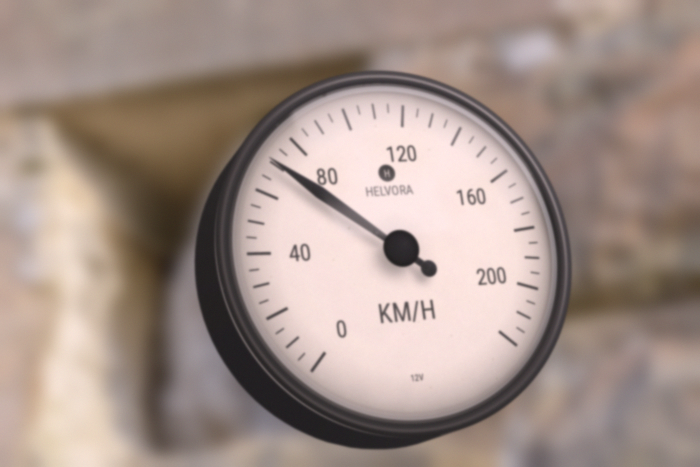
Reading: value=70 unit=km/h
